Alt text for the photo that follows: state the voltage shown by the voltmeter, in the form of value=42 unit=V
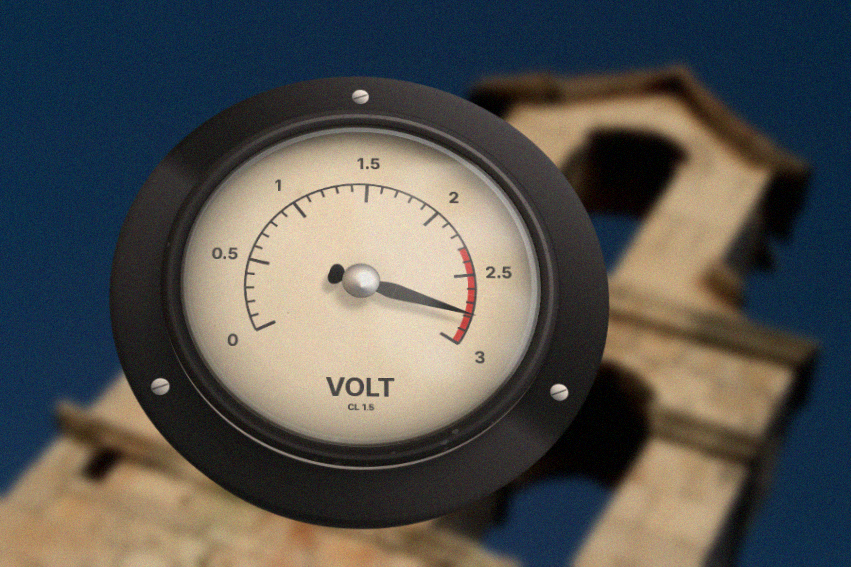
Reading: value=2.8 unit=V
